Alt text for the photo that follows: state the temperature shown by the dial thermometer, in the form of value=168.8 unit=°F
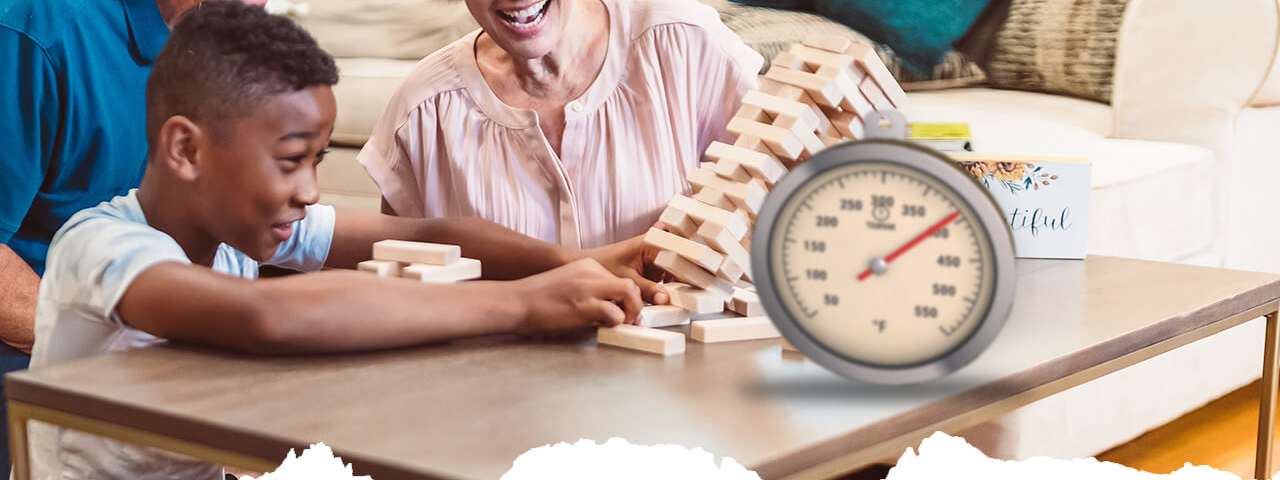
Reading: value=390 unit=°F
